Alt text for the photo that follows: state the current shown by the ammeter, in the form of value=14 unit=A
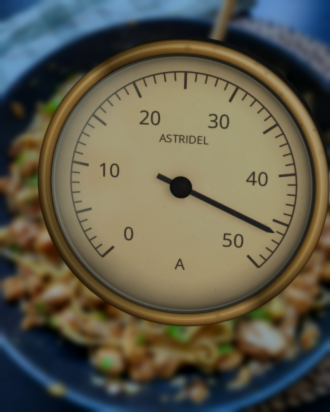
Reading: value=46 unit=A
